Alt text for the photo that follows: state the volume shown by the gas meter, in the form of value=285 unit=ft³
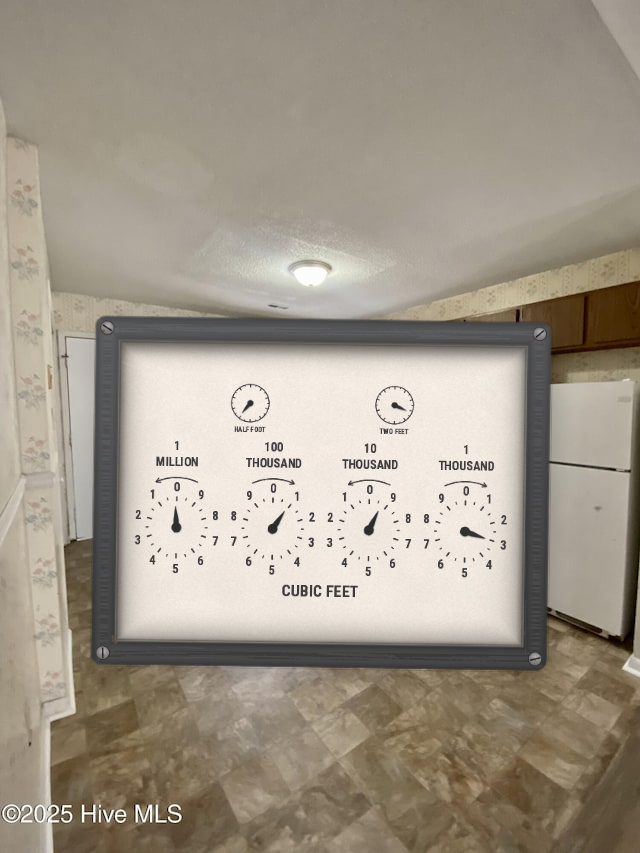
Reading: value=9300 unit=ft³
